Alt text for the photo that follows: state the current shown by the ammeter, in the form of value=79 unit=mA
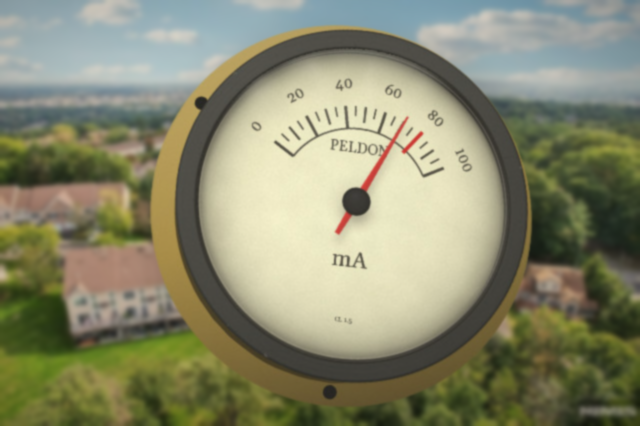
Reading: value=70 unit=mA
